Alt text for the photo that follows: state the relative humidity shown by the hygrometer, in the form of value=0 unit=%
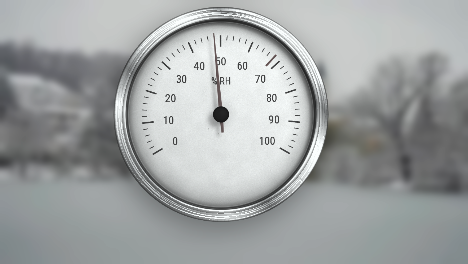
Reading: value=48 unit=%
